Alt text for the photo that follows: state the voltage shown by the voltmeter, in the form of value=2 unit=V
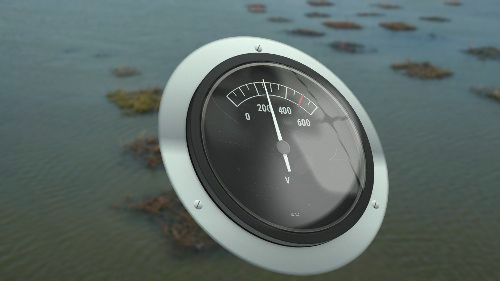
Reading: value=250 unit=V
